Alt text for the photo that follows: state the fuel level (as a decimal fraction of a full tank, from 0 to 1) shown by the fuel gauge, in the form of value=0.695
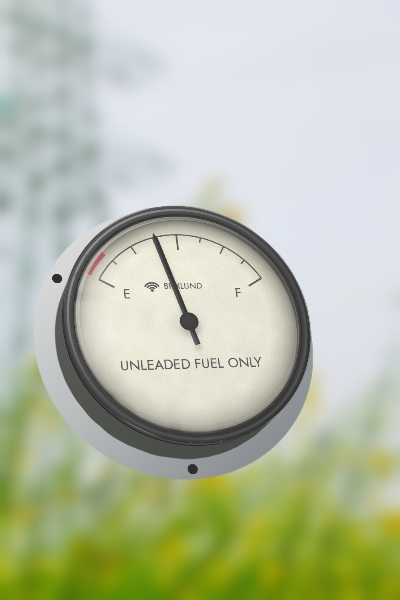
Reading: value=0.375
